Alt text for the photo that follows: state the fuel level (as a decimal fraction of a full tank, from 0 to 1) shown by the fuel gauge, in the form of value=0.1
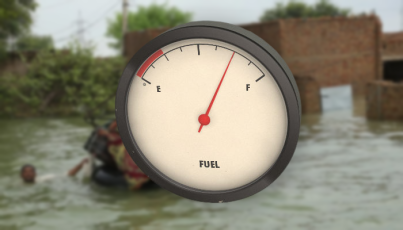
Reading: value=0.75
